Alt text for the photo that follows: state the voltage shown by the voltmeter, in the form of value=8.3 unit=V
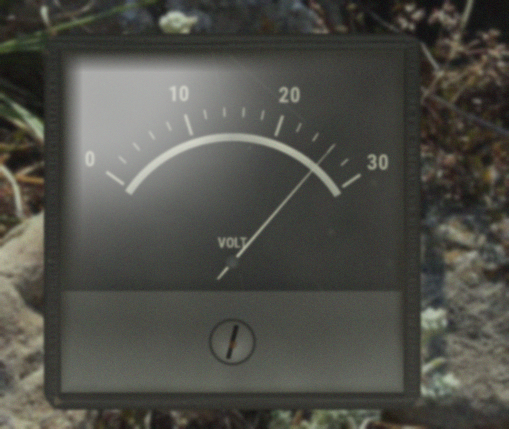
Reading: value=26 unit=V
